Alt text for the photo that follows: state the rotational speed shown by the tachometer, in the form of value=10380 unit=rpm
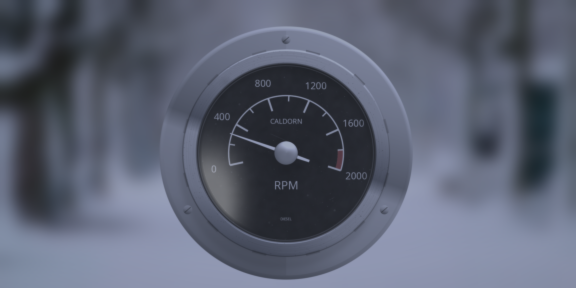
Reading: value=300 unit=rpm
